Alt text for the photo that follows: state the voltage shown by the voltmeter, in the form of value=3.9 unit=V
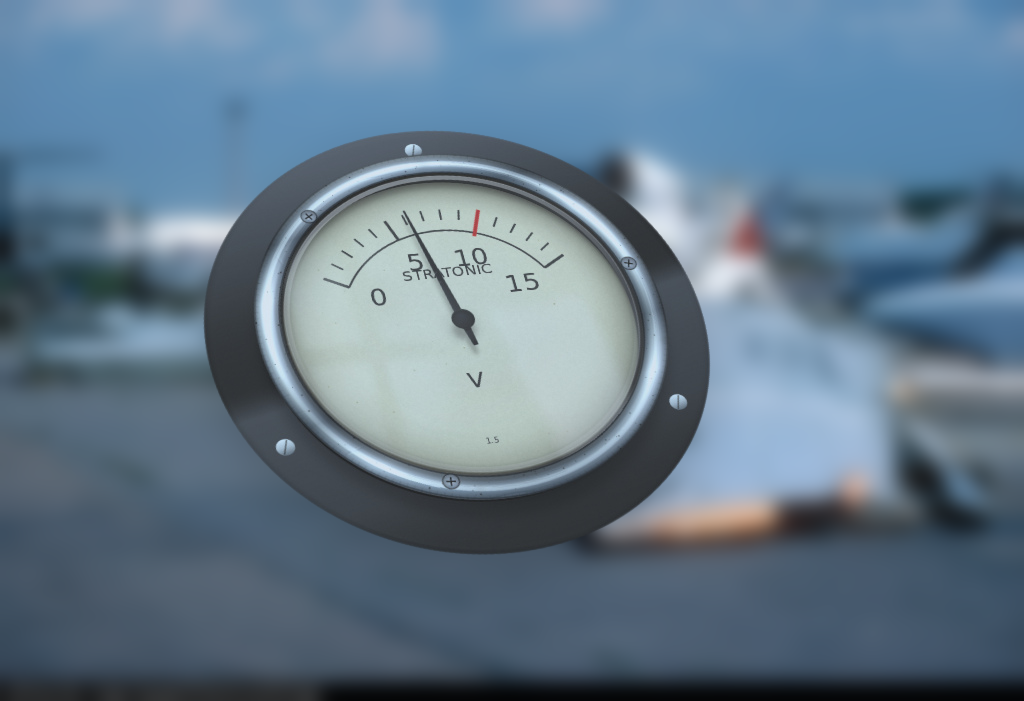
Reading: value=6 unit=V
